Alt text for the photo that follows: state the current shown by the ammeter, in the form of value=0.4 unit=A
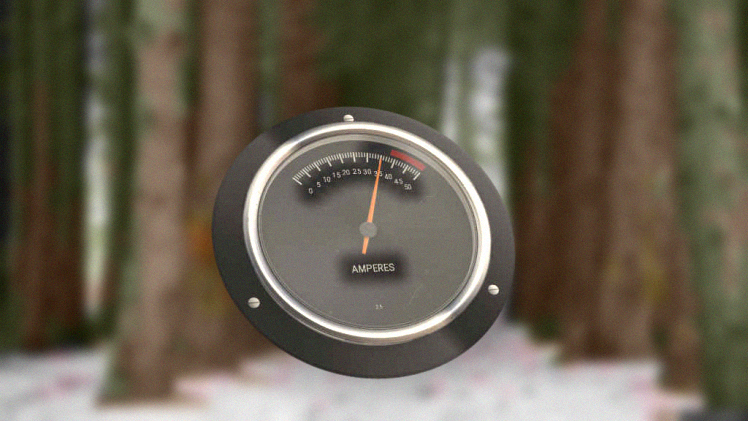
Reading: value=35 unit=A
